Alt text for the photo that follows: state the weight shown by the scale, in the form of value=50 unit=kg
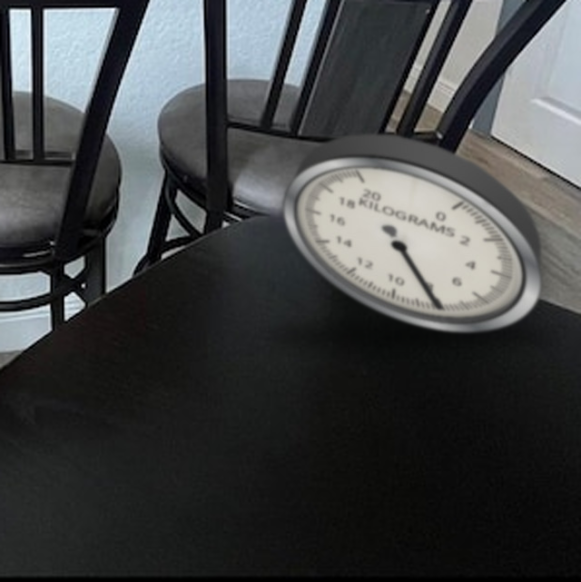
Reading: value=8 unit=kg
